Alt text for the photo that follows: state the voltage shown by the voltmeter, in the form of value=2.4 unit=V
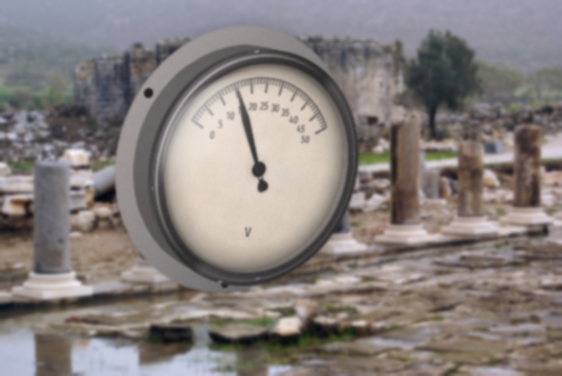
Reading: value=15 unit=V
